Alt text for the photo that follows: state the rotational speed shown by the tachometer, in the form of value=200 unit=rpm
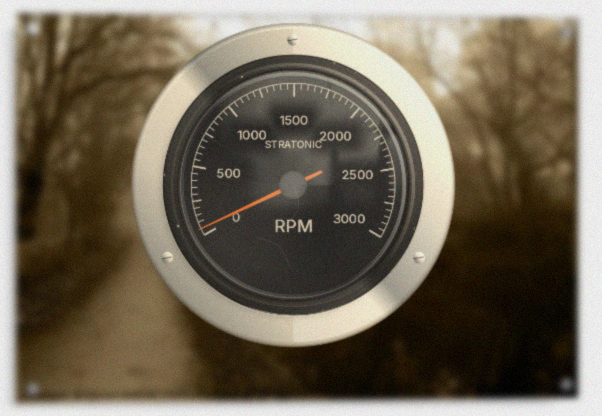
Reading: value=50 unit=rpm
